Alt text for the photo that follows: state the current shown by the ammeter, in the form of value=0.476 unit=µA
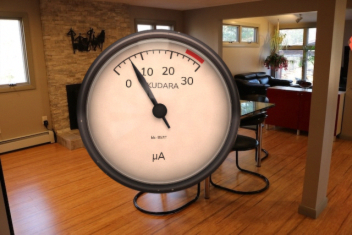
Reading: value=6 unit=µA
